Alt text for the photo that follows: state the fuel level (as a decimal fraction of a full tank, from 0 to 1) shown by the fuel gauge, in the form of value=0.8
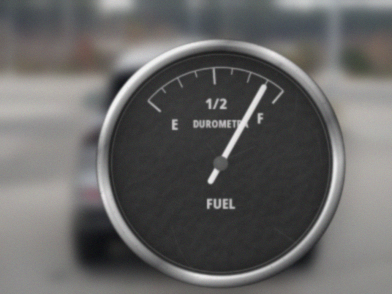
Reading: value=0.875
